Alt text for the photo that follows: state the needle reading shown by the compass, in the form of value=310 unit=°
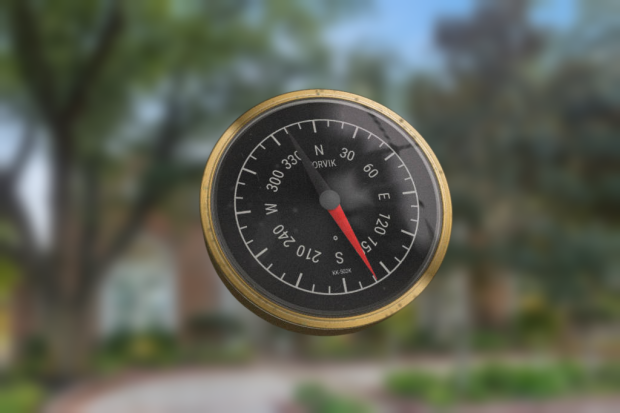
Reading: value=160 unit=°
